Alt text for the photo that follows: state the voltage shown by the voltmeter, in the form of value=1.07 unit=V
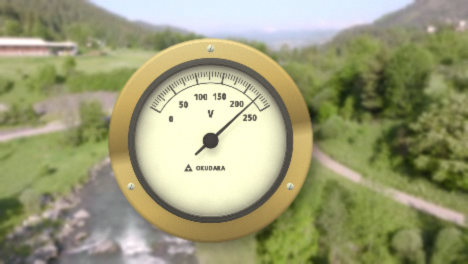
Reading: value=225 unit=V
